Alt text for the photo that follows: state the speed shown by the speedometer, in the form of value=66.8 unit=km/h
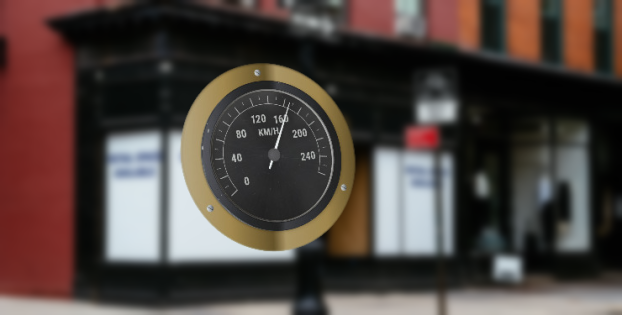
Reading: value=165 unit=km/h
